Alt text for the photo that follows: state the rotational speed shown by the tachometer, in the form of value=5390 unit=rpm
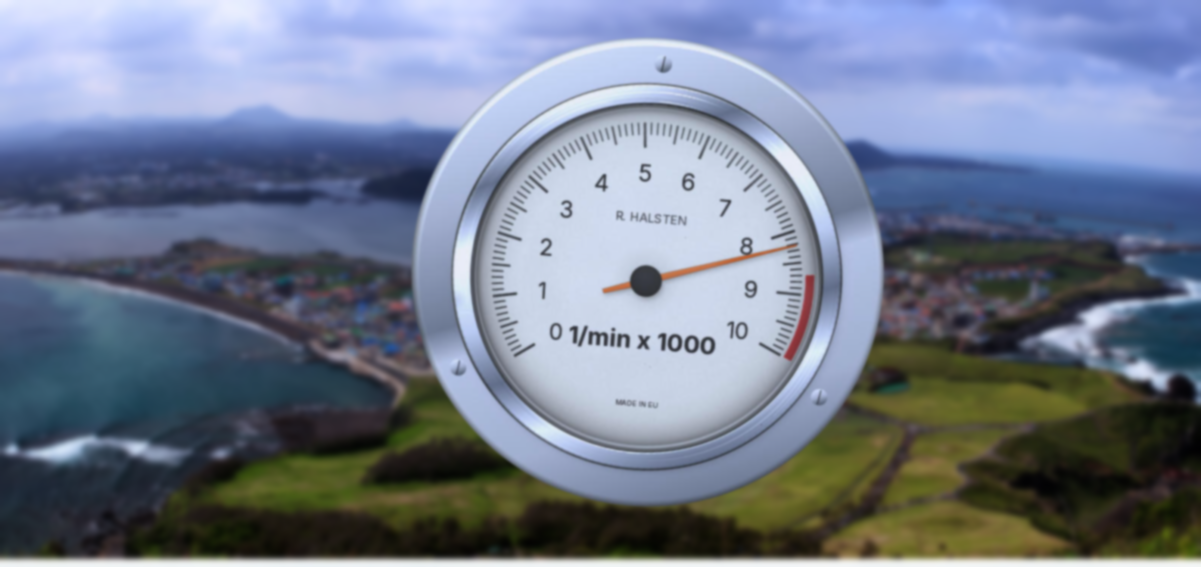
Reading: value=8200 unit=rpm
